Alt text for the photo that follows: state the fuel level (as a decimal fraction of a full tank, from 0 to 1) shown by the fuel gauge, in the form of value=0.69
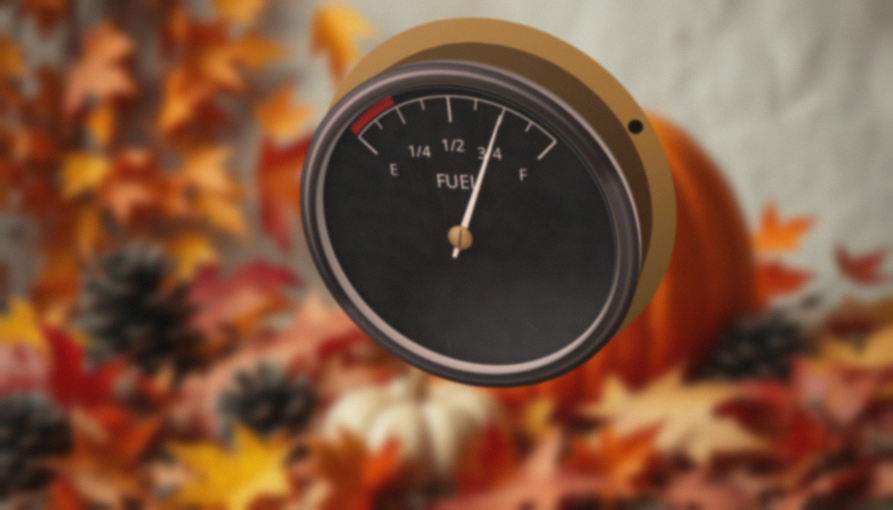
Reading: value=0.75
